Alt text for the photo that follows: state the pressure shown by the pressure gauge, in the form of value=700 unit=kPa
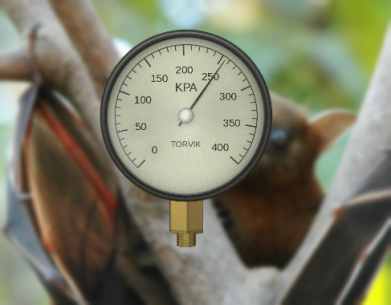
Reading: value=255 unit=kPa
